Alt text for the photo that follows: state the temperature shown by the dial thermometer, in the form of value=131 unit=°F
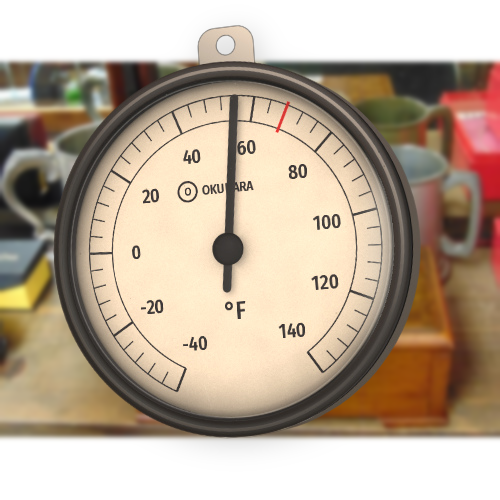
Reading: value=56 unit=°F
